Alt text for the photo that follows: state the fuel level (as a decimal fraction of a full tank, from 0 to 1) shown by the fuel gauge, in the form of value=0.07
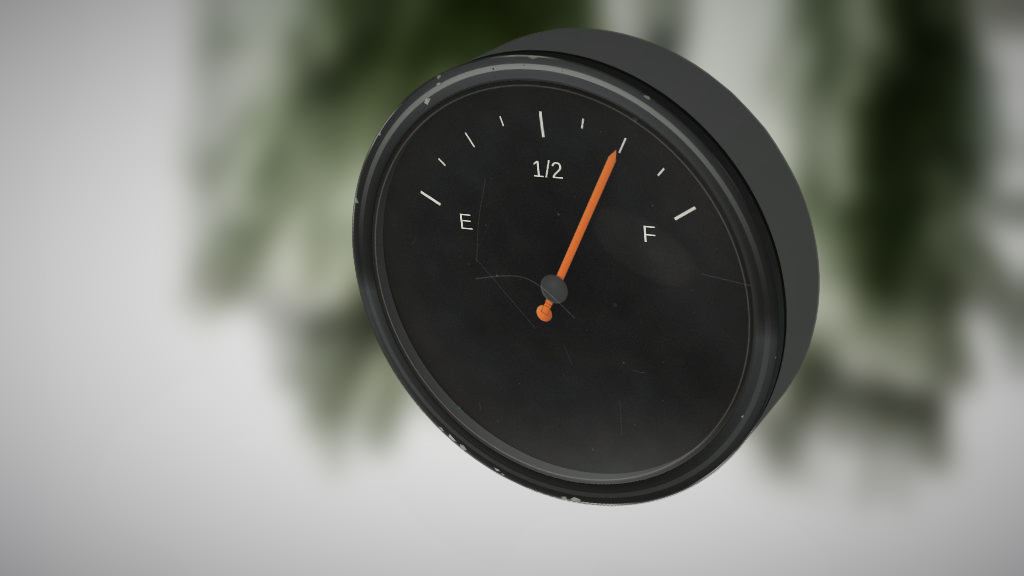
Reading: value=0.75
